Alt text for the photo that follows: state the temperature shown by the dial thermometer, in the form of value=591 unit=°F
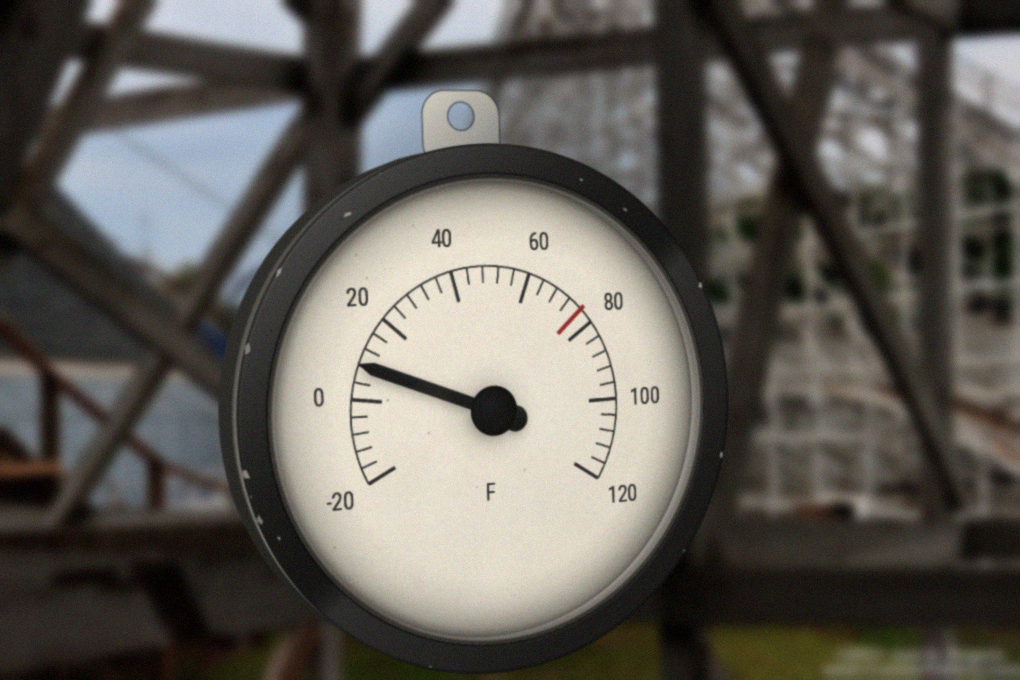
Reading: value=8 unit=°F
